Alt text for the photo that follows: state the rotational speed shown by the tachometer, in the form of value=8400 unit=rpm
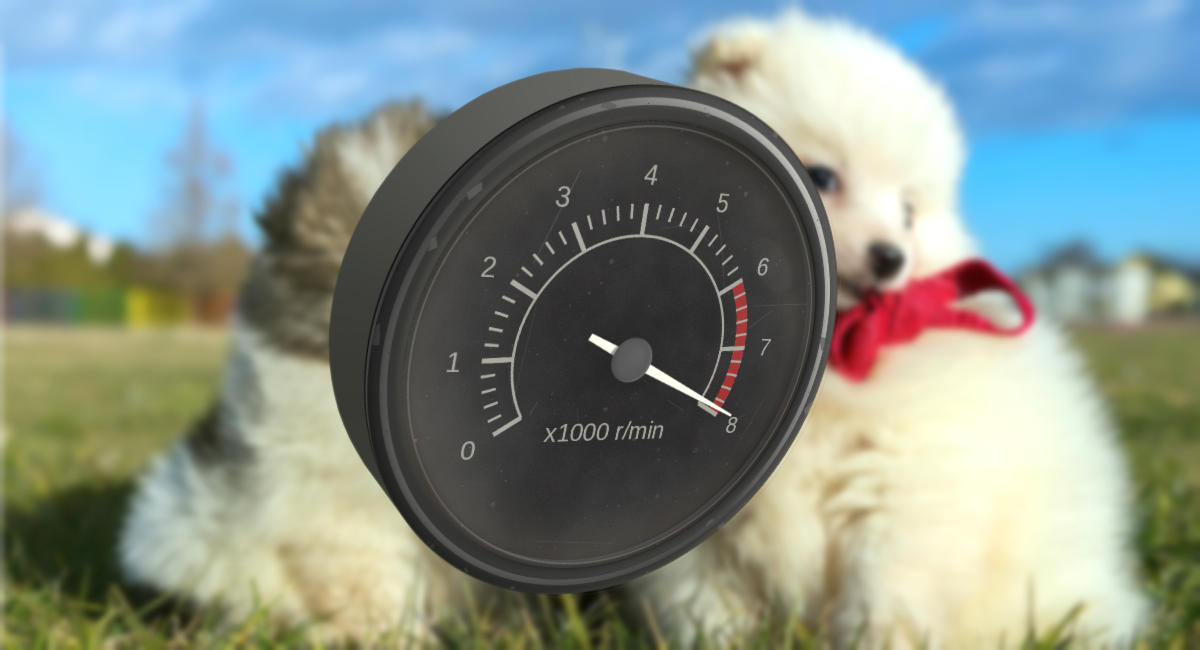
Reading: value=7900 unit=rpm
